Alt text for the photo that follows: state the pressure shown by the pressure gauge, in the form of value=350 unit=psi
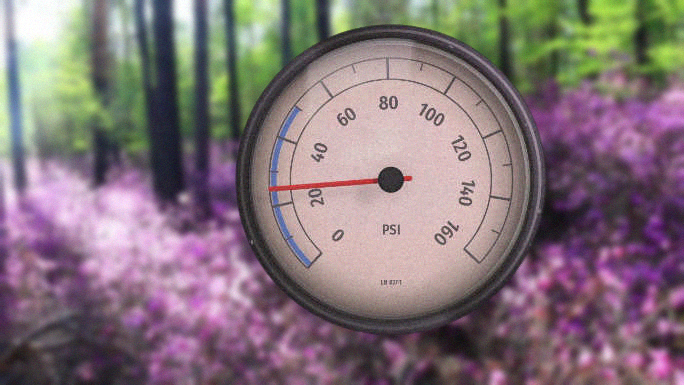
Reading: value=25 unit=psi
